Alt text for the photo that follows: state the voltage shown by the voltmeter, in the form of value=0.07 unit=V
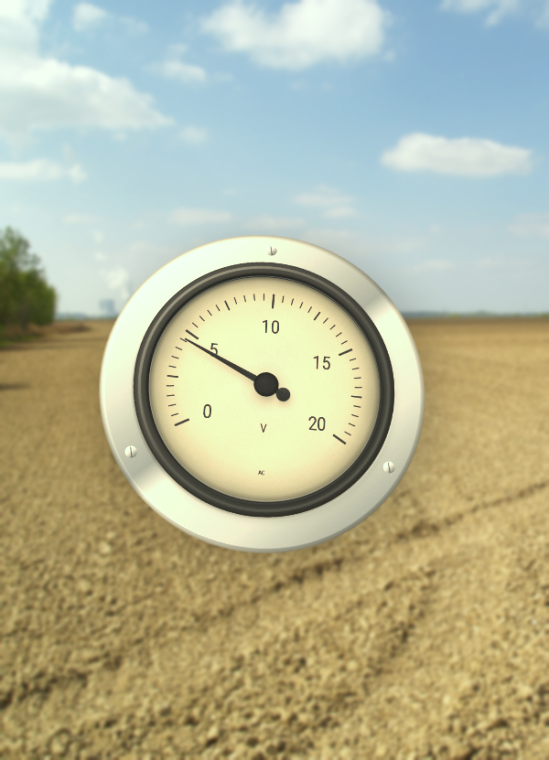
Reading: value=4.5 unit=V
